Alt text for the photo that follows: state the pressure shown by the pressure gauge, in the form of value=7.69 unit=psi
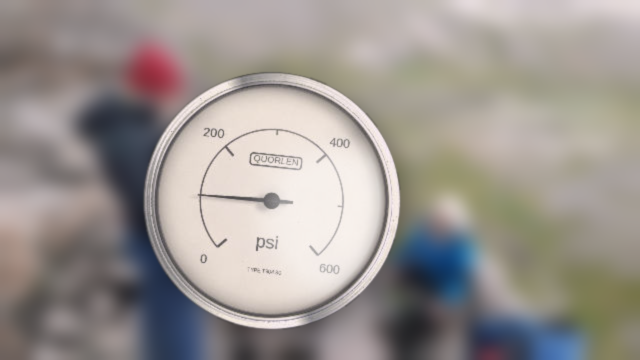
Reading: value=100 unit=psi
